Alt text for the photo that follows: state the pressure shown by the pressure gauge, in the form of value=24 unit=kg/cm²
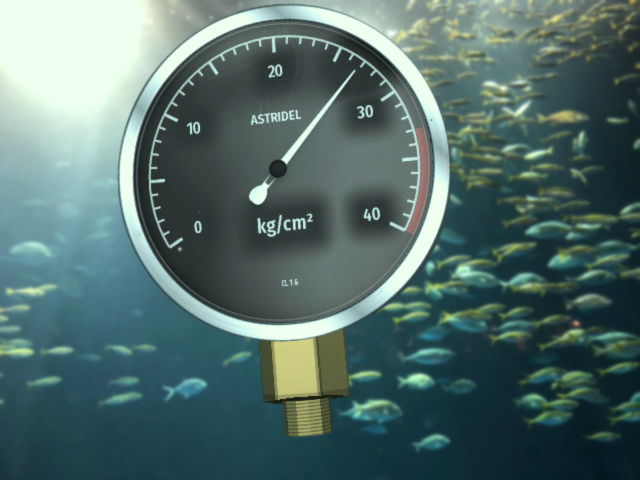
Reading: value=27 unit=kg/cm²
